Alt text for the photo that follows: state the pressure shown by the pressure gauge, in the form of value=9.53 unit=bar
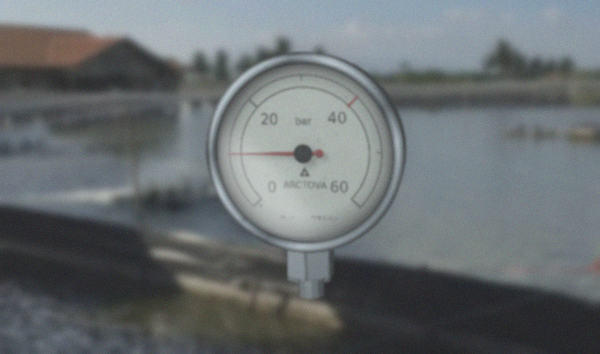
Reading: value=10 unit=bar
